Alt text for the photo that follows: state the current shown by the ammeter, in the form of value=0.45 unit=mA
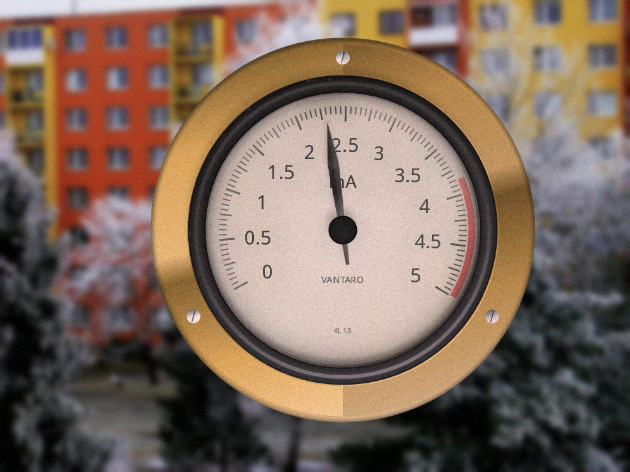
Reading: value=2.3 unit=mA
